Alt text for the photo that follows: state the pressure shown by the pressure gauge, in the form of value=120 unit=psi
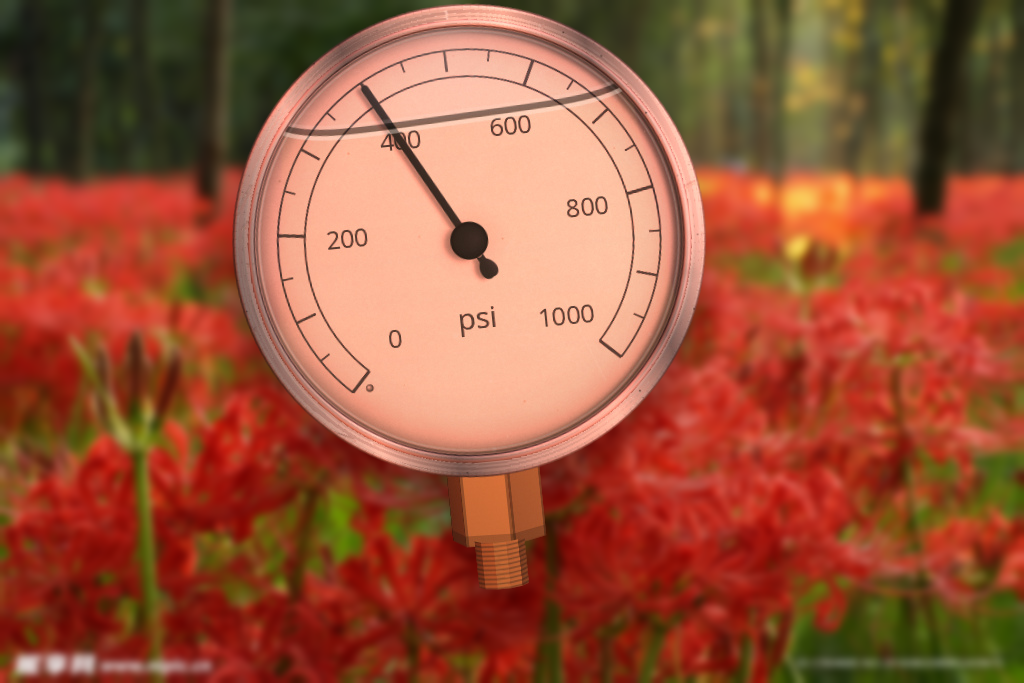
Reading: value=400 unit=psi
